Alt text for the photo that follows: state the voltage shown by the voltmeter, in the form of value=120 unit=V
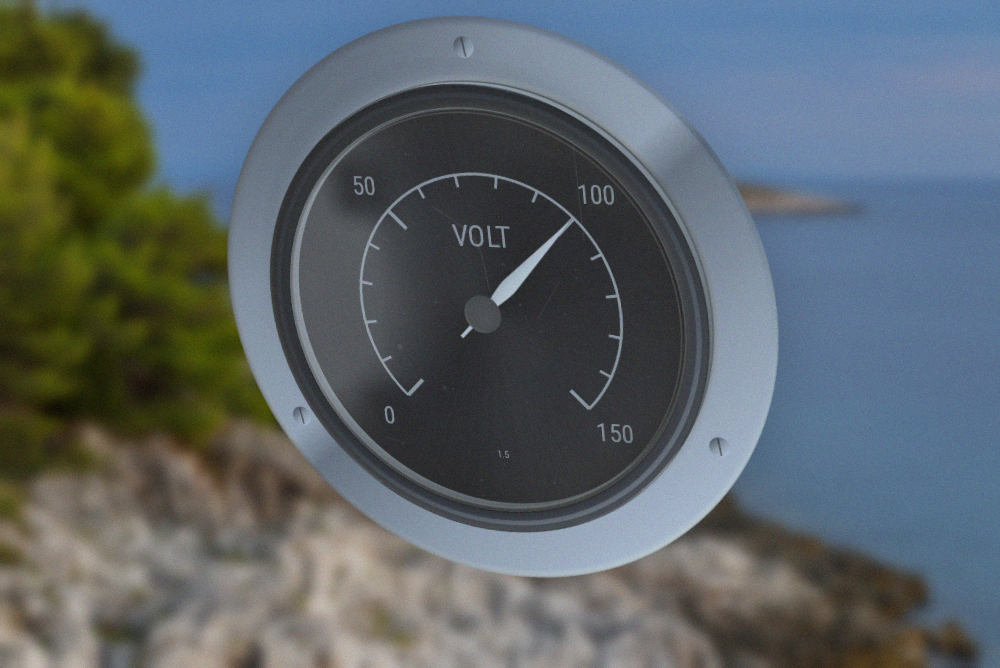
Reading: value=100 unit=V
